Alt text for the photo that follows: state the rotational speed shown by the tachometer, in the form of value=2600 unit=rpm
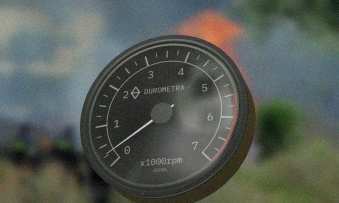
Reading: value=250 unit=rpm
